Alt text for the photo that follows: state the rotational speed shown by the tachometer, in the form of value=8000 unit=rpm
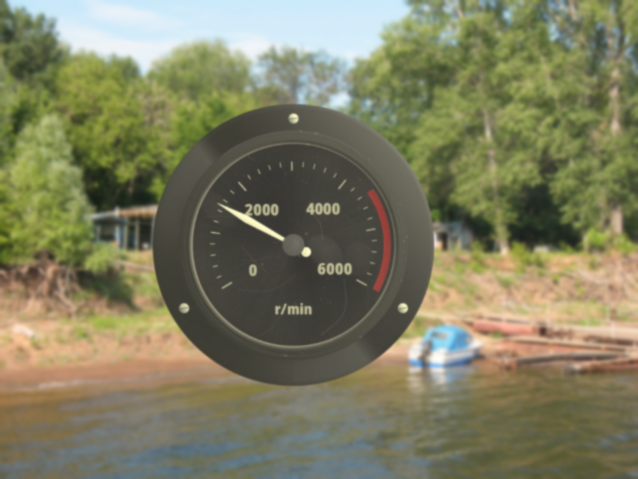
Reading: value=1500 unit=rpm
